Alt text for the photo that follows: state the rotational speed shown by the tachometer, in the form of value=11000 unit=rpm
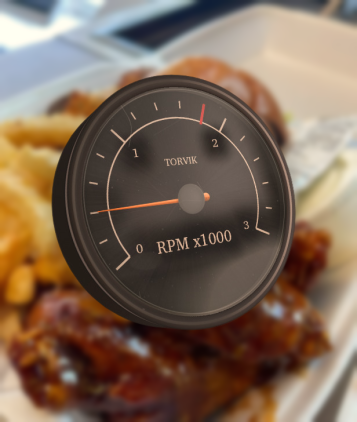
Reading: value=400 unit=rpm
